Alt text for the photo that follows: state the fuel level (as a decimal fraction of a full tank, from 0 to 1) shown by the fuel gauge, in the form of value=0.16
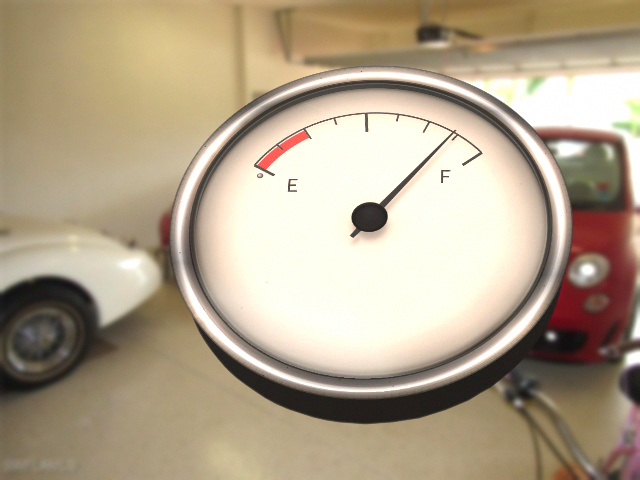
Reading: value=0.875
